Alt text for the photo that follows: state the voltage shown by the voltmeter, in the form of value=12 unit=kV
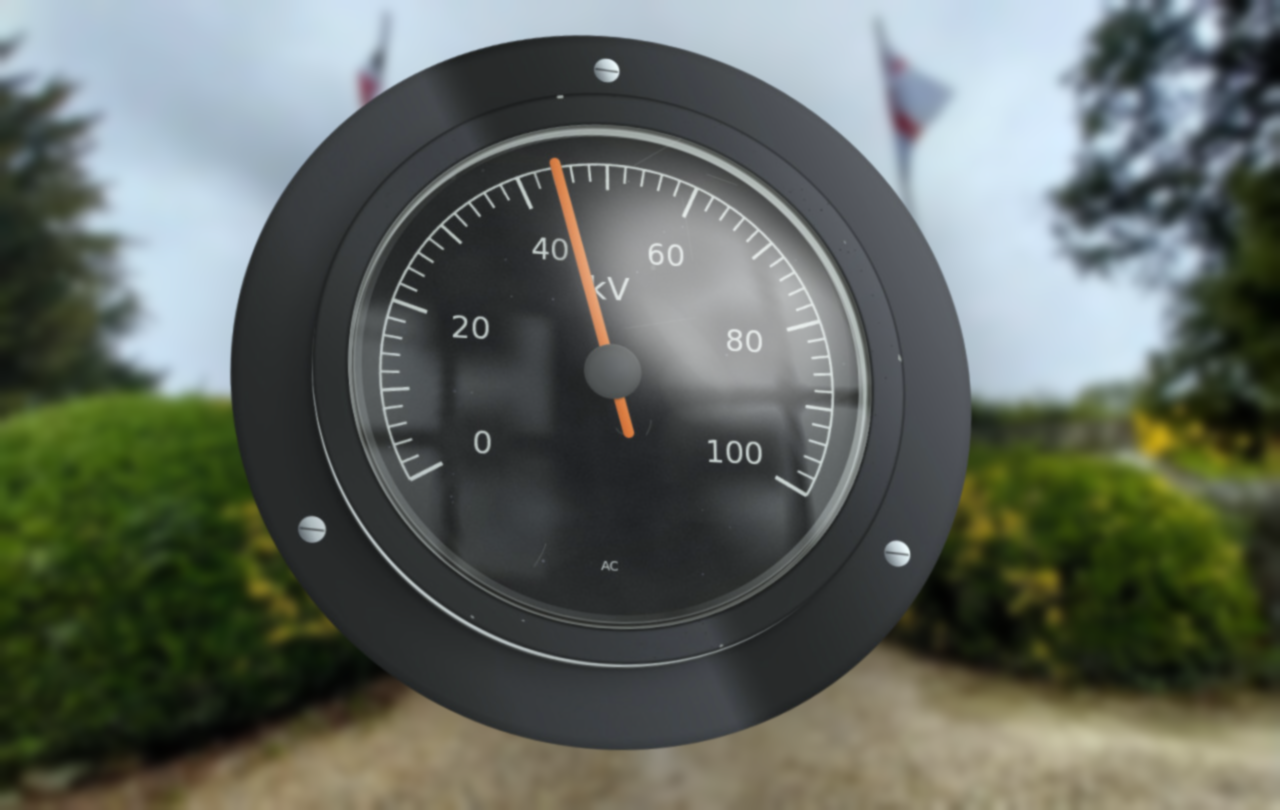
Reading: value=44 unit=kV
